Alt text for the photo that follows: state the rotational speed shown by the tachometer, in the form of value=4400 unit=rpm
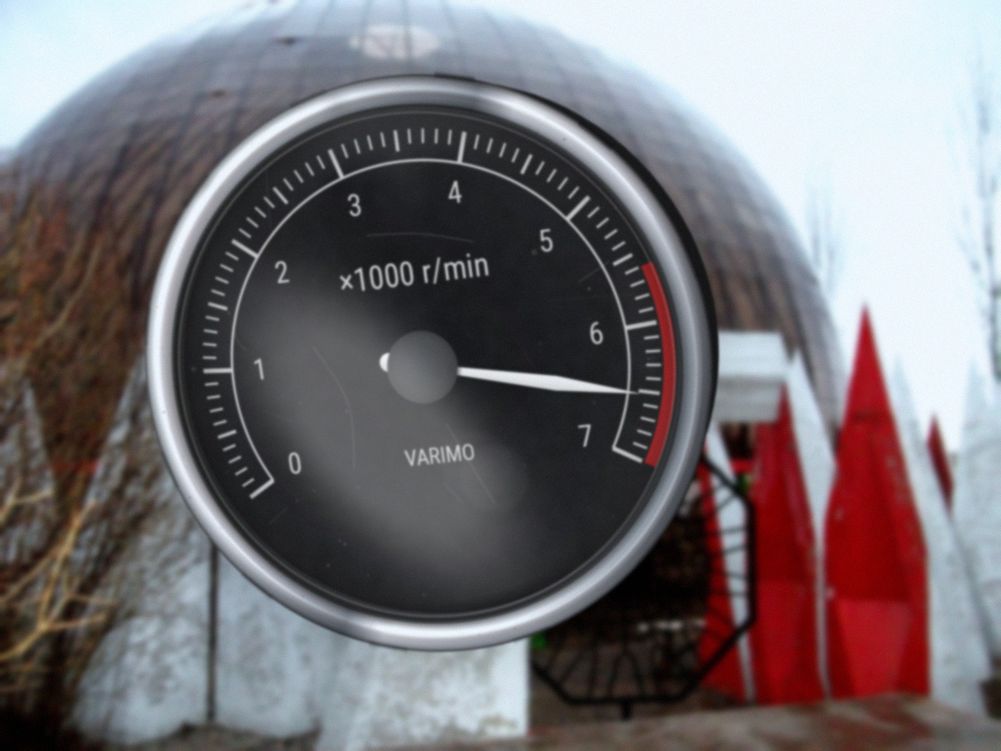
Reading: value=6500 unit=rpm
